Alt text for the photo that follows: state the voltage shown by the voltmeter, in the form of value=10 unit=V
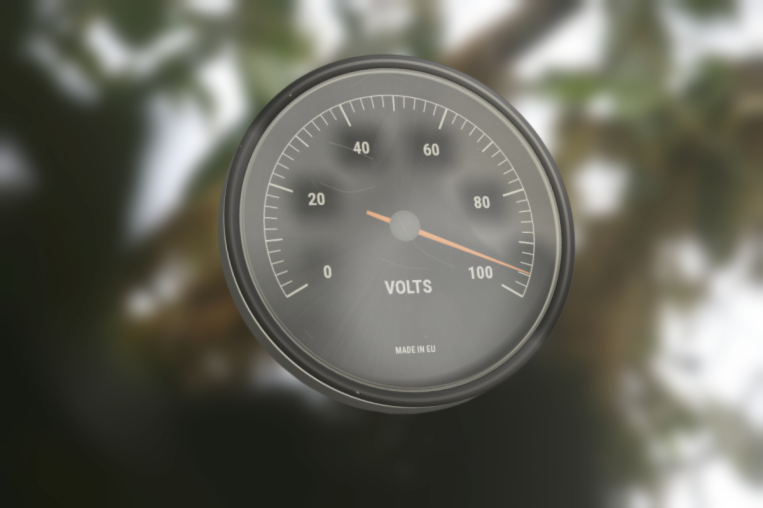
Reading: value=96 unit=V
